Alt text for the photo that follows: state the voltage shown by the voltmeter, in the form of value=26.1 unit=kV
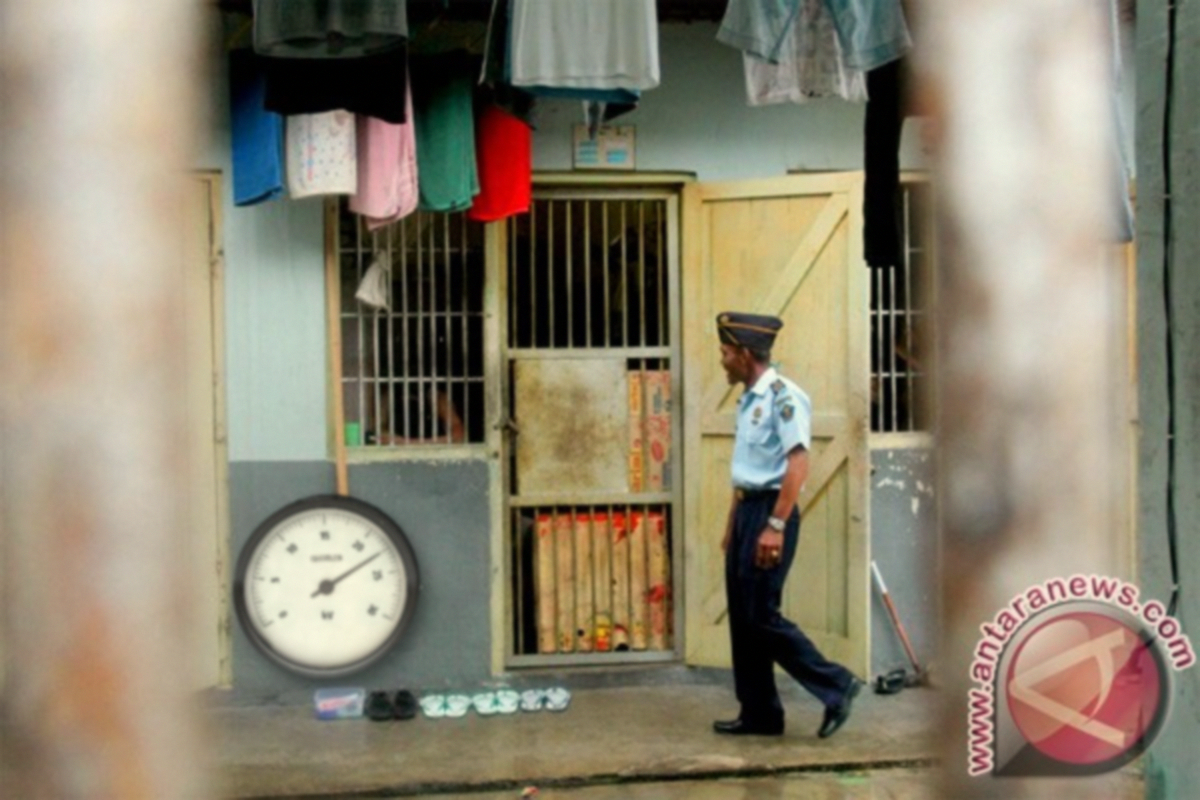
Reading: value=22.5 unit=kV
